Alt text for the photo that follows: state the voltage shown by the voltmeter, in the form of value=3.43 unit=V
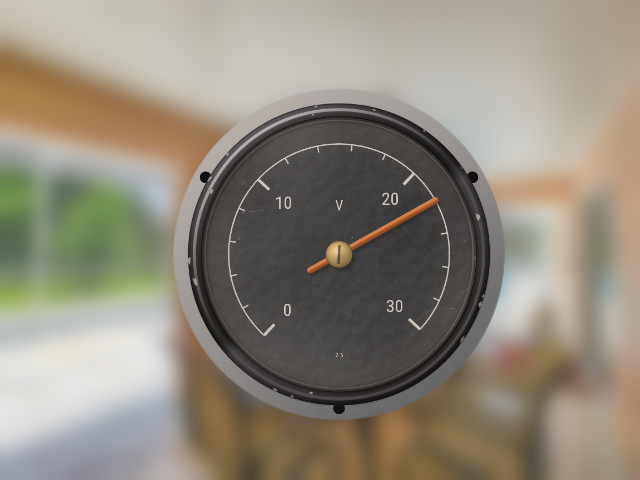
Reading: value=22 unit=V
